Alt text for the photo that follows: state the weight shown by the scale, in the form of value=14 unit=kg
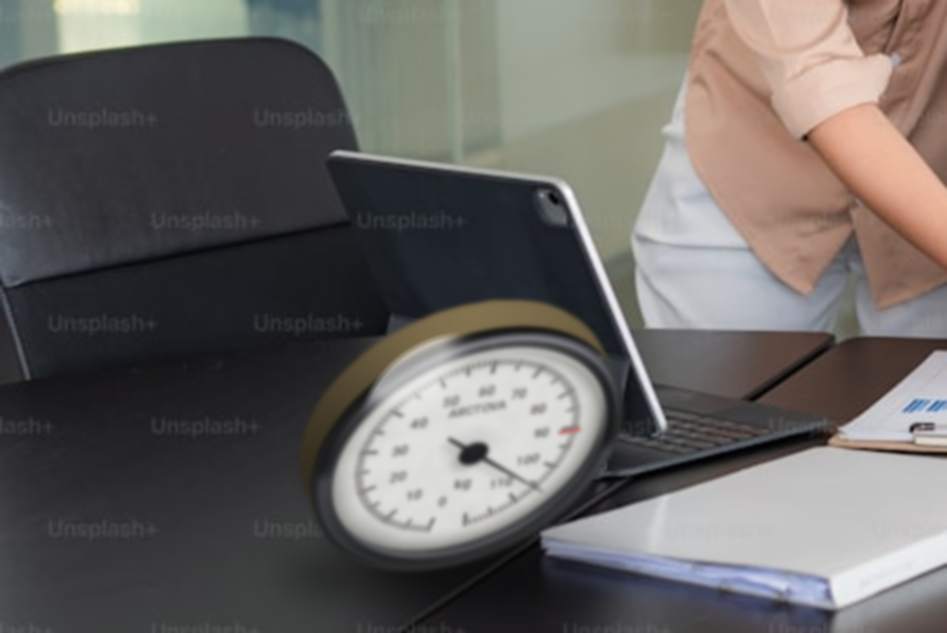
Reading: value=105 unit=kg
